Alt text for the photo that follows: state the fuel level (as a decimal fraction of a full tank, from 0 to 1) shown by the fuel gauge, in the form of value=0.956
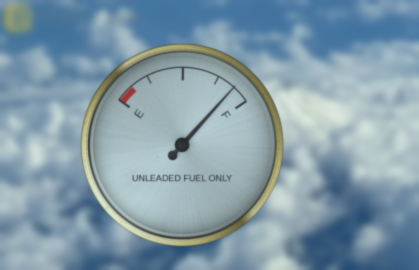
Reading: value=0.875
